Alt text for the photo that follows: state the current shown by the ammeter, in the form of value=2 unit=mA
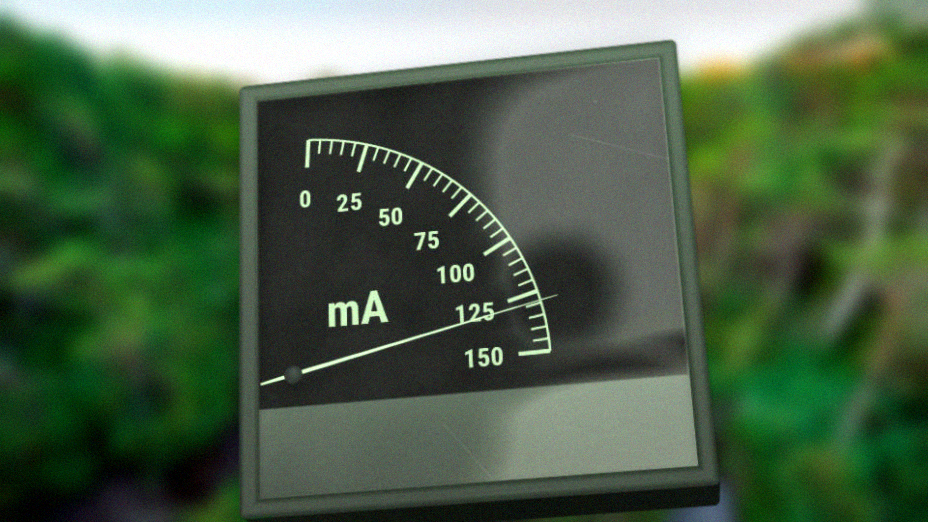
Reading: value=130 unit=mA
